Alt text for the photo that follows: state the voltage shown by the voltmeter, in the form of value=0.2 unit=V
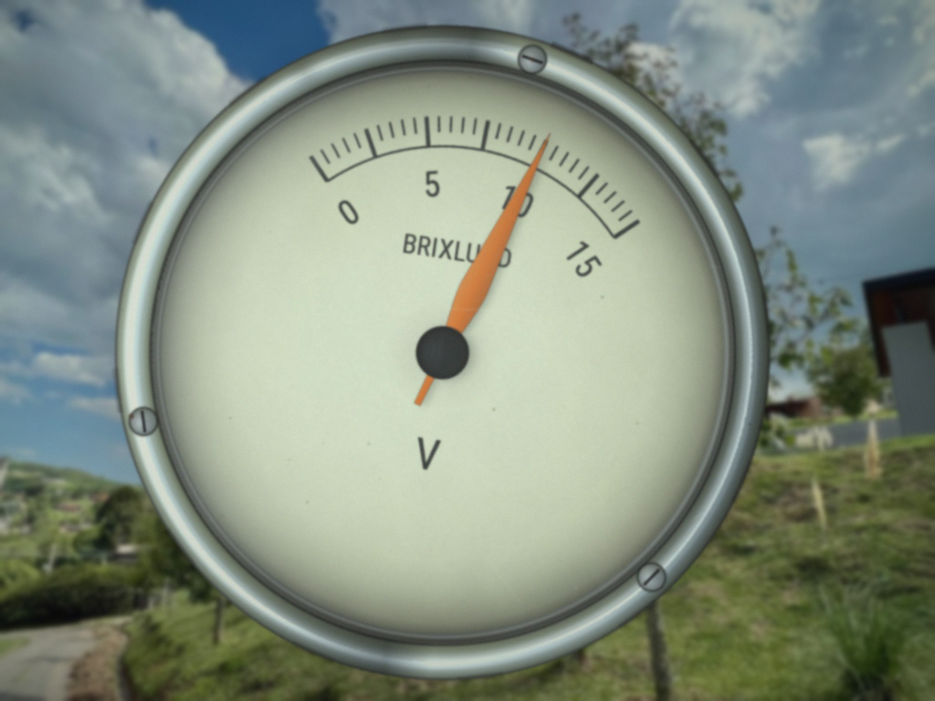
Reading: value=10 unit=V
